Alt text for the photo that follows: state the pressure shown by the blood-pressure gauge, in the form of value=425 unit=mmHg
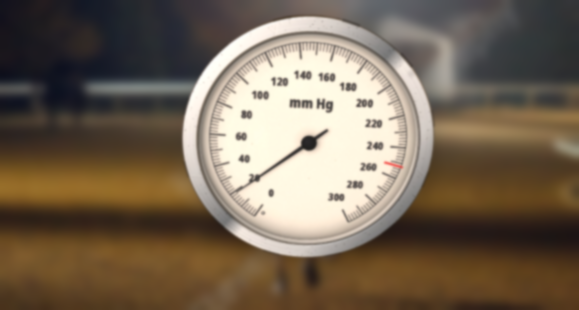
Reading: value=20 unit=mmHg
